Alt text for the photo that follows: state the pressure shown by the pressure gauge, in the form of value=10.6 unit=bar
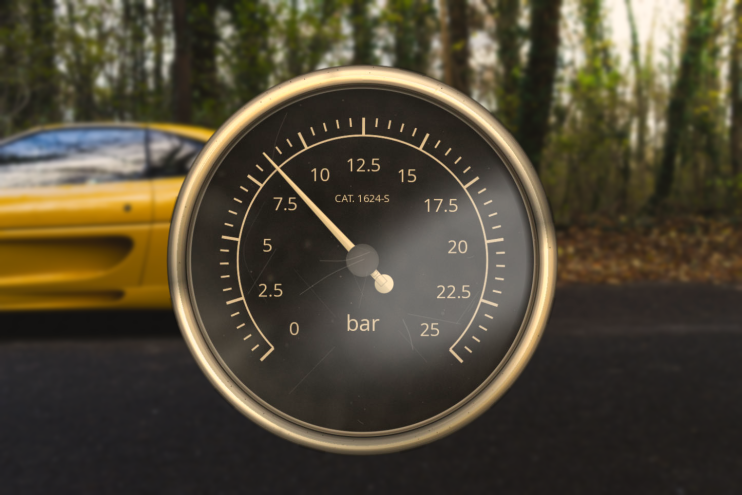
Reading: value=8.5 unit=bar
